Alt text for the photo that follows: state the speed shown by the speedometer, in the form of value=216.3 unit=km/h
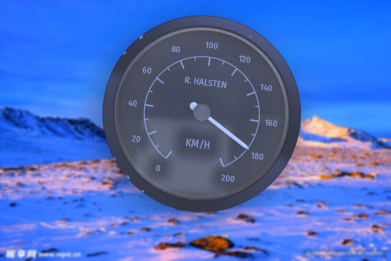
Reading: value=180 unit=km/h
